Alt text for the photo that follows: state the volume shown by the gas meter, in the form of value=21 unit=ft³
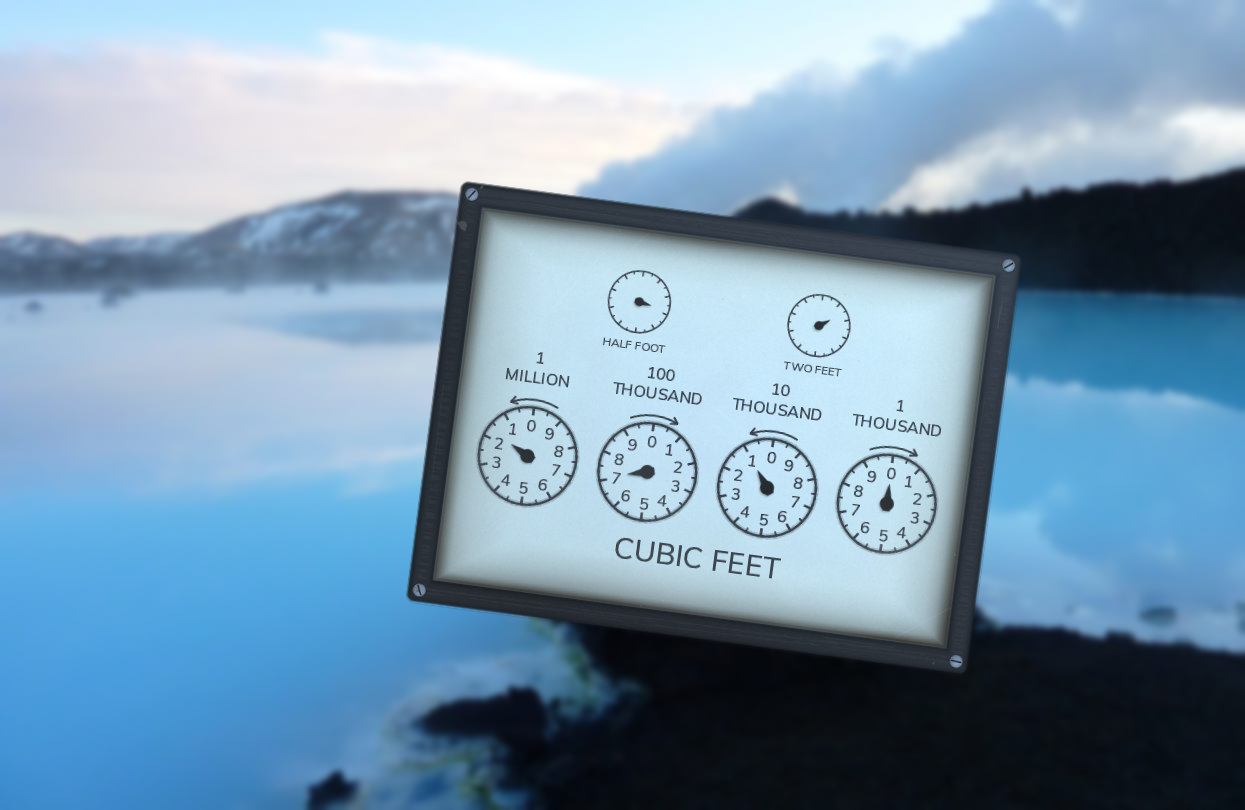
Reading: value=171000 unit=ft³
